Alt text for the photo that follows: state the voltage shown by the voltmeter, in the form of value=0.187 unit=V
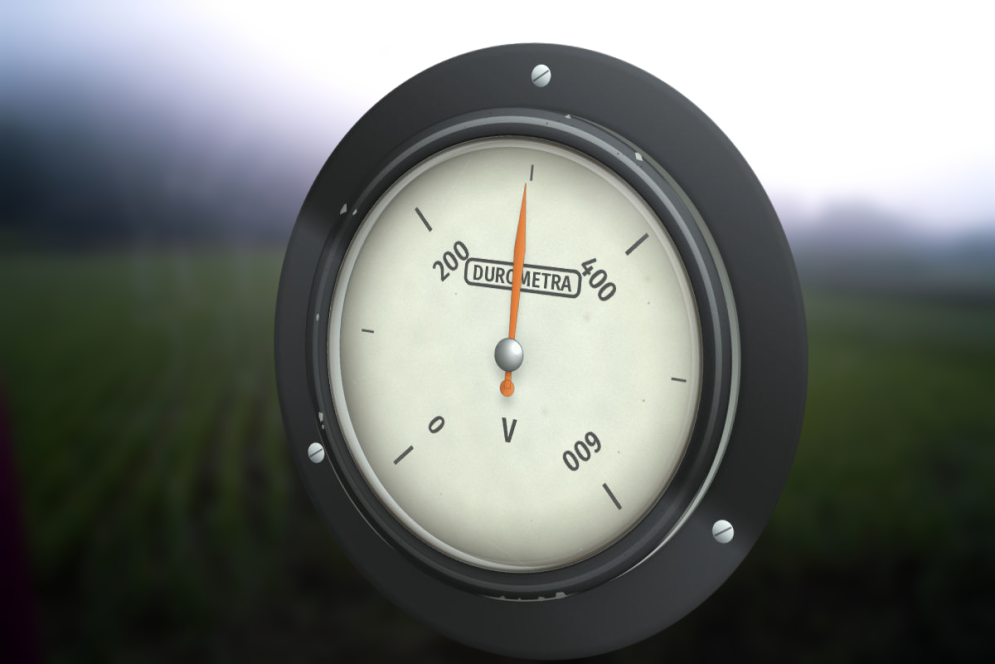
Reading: value=300 unit=V
